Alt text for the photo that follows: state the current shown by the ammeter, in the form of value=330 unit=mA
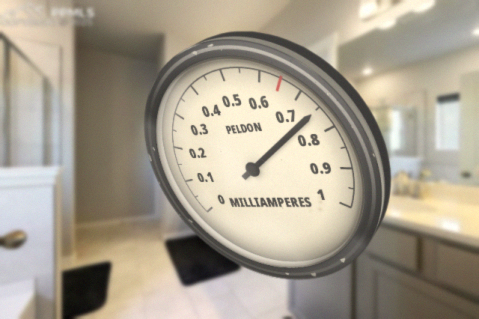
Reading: value=0.75 unit=mA
